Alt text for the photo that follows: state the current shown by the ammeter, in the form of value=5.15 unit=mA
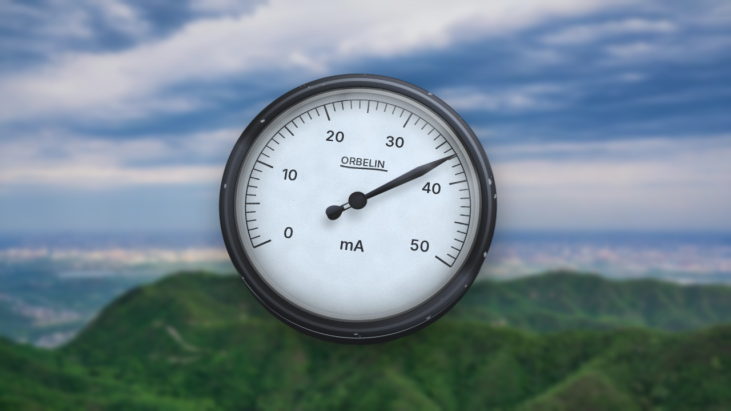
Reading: value=37 unit=mA
